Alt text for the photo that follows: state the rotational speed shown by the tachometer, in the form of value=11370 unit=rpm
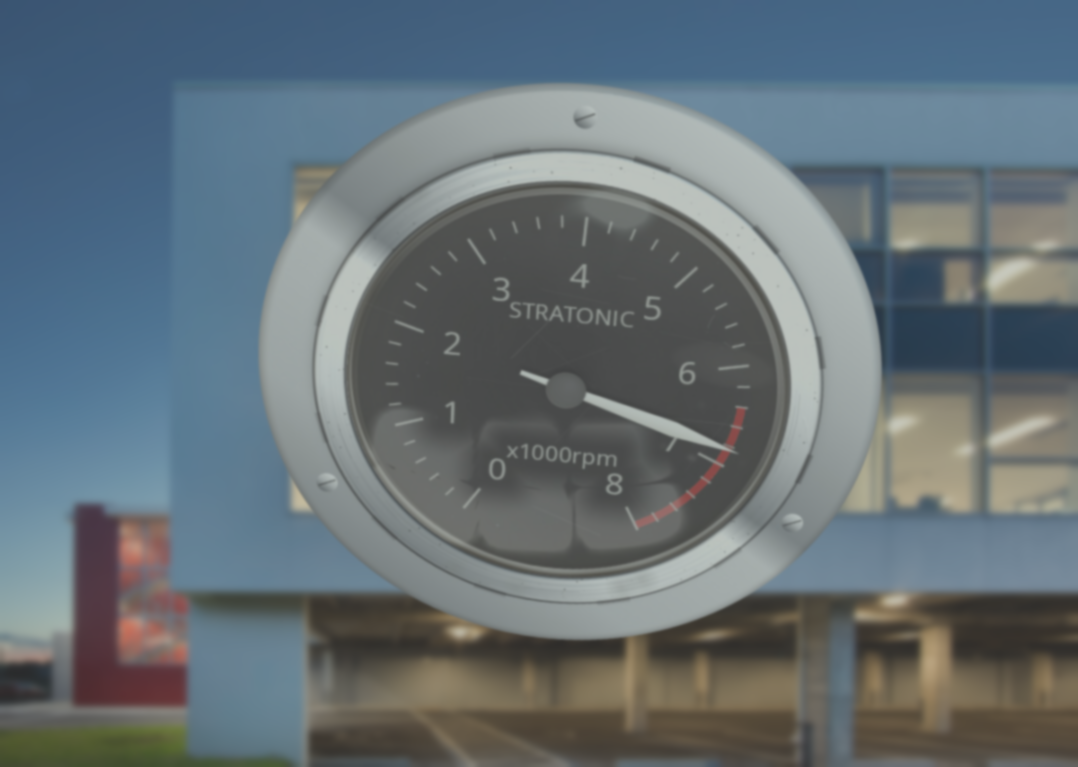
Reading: value=6800 unit=rpm
